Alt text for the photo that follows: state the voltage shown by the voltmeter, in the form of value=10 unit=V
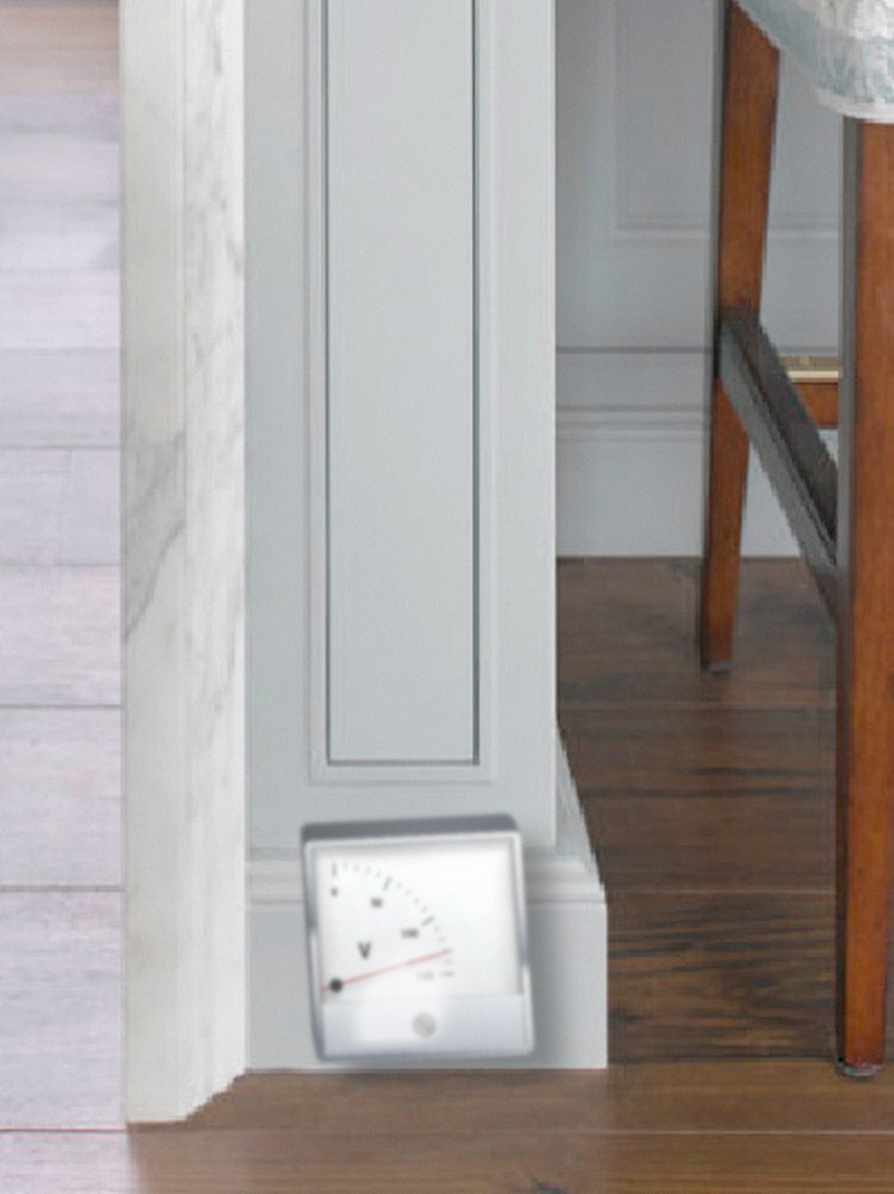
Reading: value=130 unit=V
